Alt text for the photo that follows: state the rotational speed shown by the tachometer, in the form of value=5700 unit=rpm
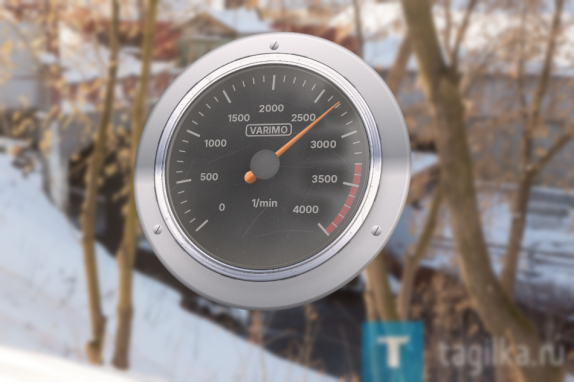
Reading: value=2700 unit=rpm
